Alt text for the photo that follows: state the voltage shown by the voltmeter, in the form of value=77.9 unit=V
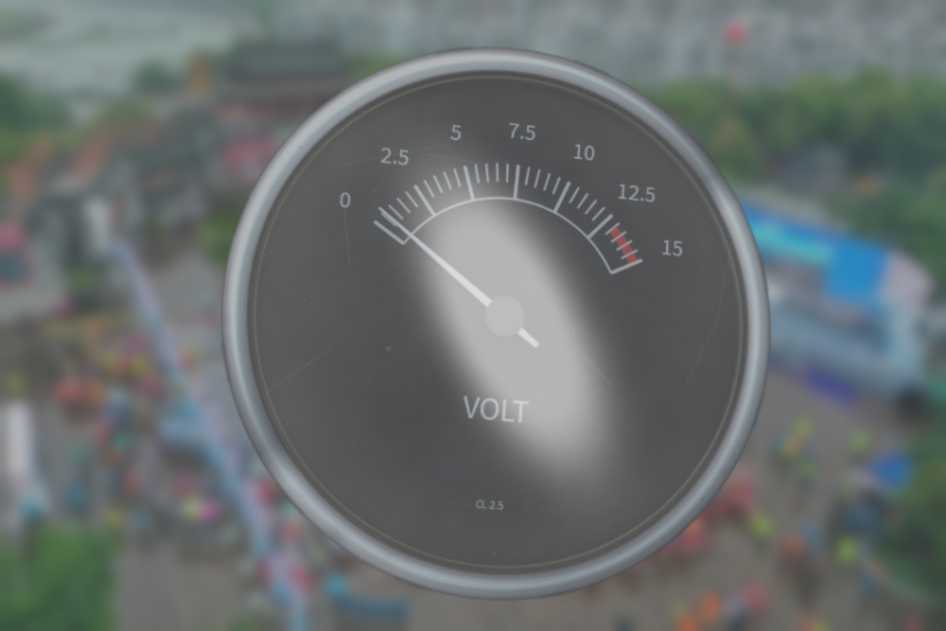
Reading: value=0.5 unit=V
